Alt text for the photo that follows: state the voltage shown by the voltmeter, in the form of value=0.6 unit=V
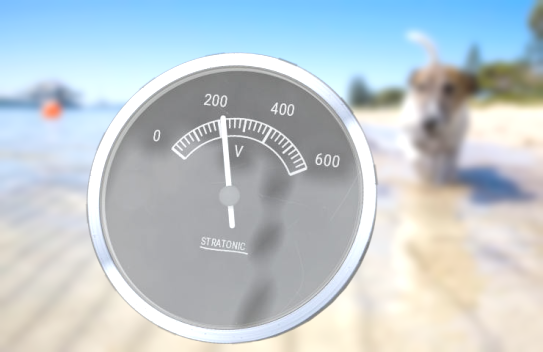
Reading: value=220 unit=V
